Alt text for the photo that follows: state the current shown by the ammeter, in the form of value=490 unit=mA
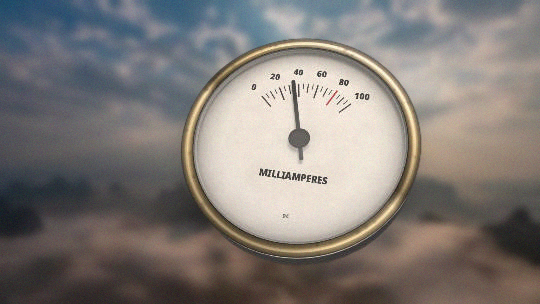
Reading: value=35 unit=mA
